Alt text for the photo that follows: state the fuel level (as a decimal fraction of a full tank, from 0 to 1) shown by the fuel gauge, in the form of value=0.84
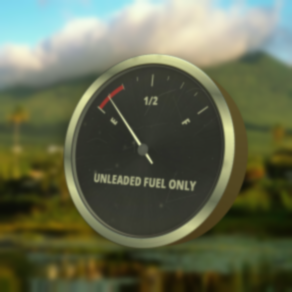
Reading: value=0.125
